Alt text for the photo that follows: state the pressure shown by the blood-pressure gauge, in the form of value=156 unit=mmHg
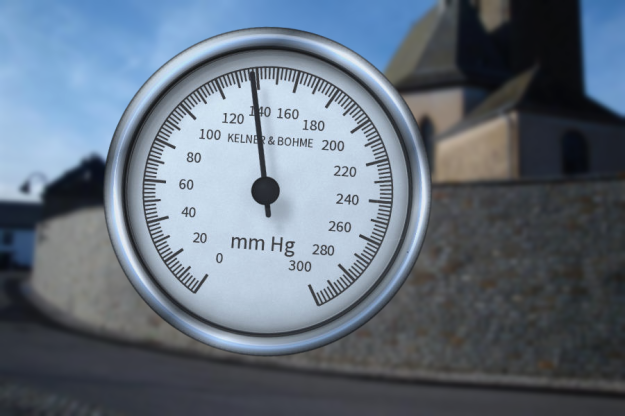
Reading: value=138 unit=mmHg
